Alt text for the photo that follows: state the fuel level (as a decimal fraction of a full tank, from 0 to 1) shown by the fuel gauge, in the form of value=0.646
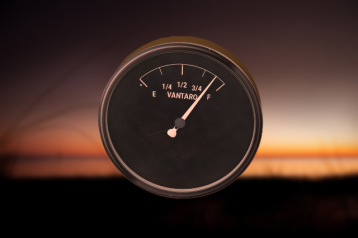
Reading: value=0.875
